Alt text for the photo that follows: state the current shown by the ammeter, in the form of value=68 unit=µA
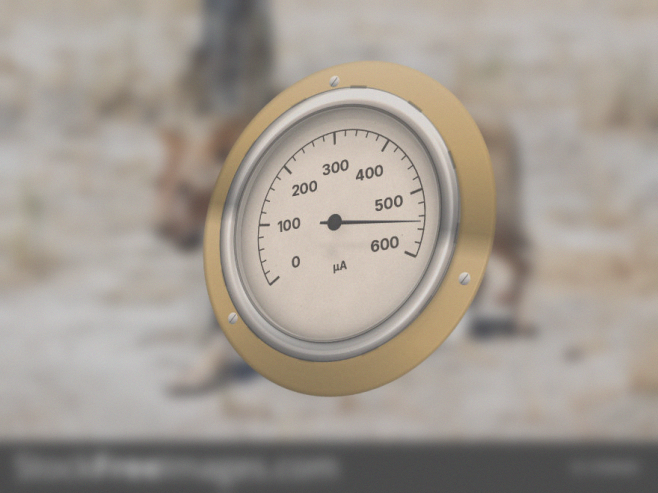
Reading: value=550 unit=µA
